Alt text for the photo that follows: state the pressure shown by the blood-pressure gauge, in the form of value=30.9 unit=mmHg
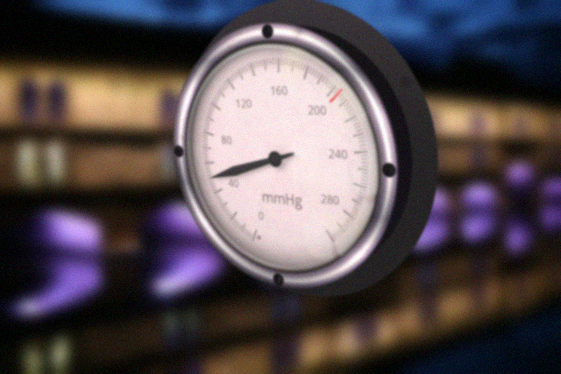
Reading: value=50 unit=mmHg
